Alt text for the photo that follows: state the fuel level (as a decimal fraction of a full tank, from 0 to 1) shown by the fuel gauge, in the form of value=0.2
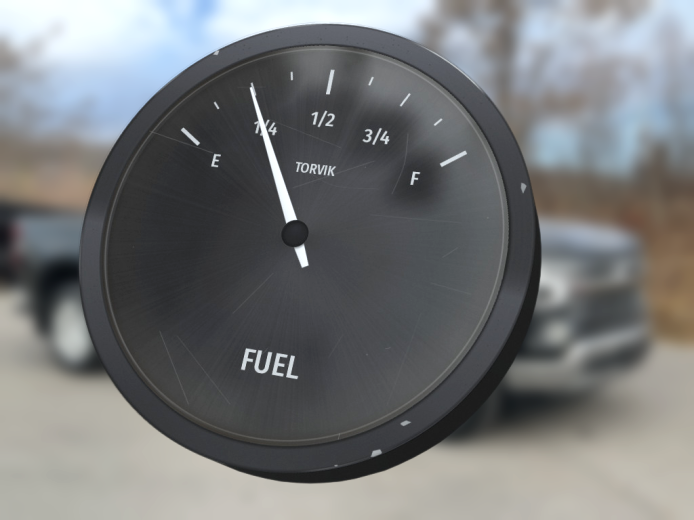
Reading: value=0.25
